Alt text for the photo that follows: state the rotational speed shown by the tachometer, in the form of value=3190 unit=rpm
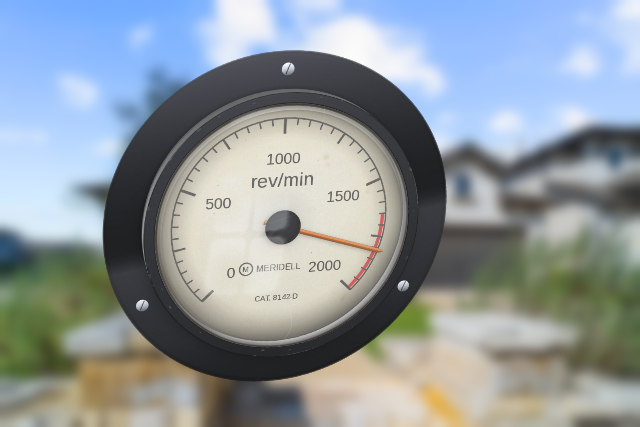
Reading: value=1800 unit=rpm
